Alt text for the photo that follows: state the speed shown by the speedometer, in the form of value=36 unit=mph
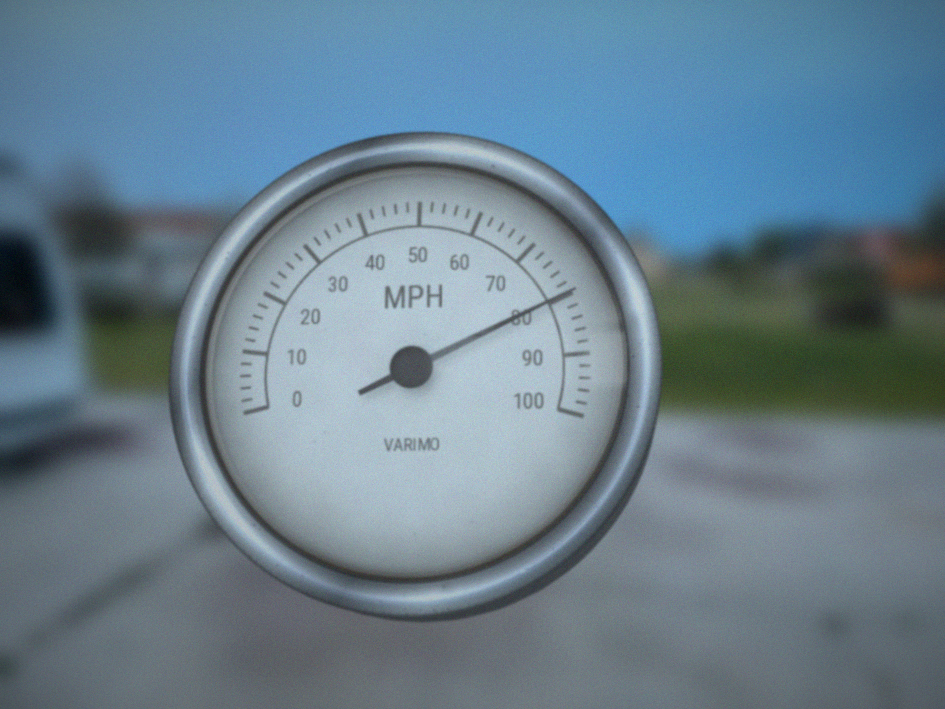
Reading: value=80 unit=mph
